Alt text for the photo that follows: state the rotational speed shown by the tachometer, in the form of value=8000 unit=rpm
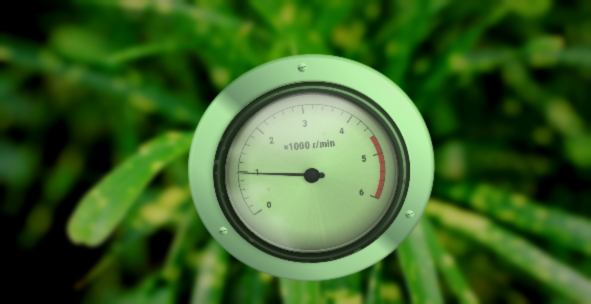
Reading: value=1000 unit=rpm
